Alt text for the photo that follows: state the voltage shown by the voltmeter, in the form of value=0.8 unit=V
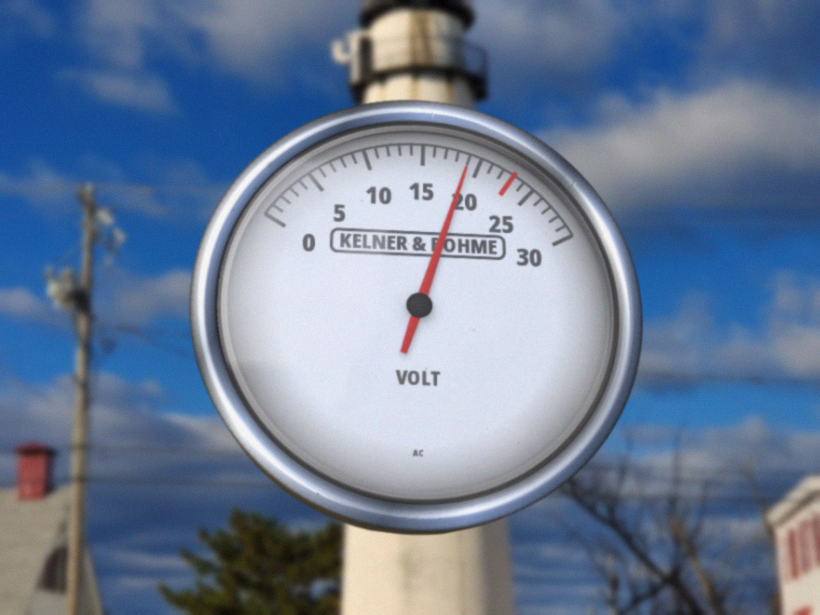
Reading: value=19 unit=V
